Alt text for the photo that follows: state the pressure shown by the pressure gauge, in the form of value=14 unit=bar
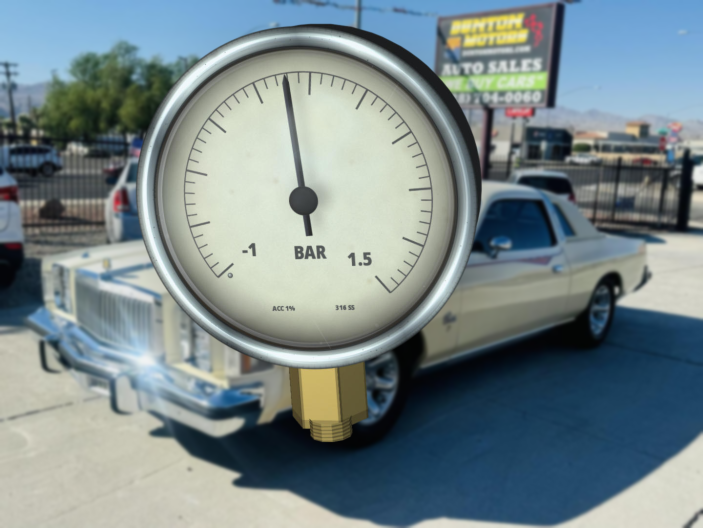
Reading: value=0.15 unit=bar
